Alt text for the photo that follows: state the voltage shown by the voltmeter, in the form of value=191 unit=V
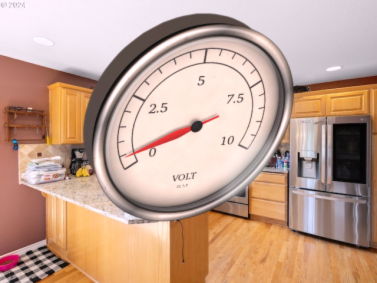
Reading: value=0.5 unit=V
